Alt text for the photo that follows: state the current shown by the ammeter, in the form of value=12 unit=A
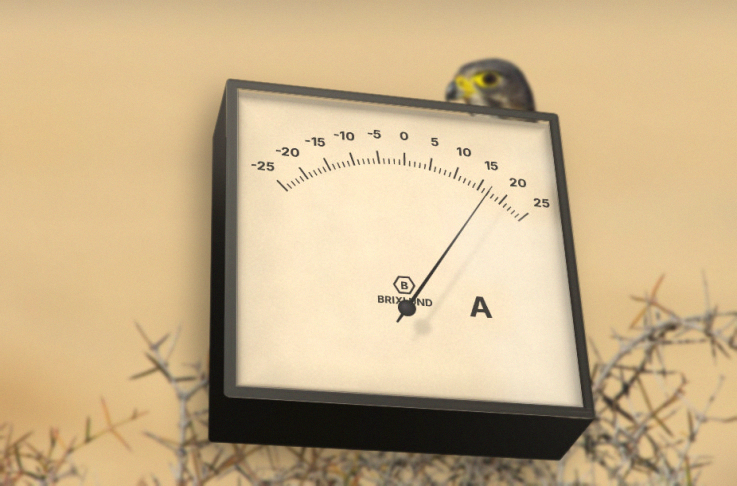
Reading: value=17 unit=A
